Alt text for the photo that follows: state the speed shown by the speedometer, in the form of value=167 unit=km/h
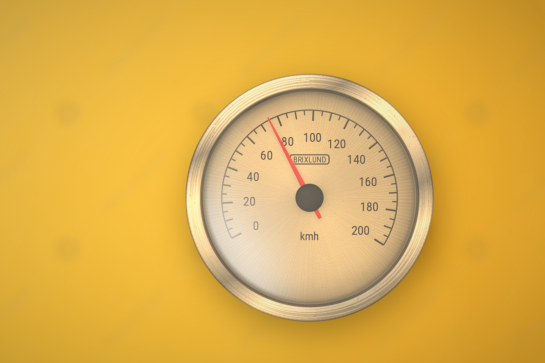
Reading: value=75 unit=km/h
